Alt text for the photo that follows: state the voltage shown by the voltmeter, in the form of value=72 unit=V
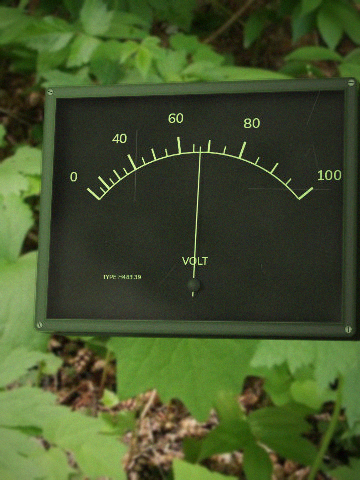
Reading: value=67.5 unit=V
